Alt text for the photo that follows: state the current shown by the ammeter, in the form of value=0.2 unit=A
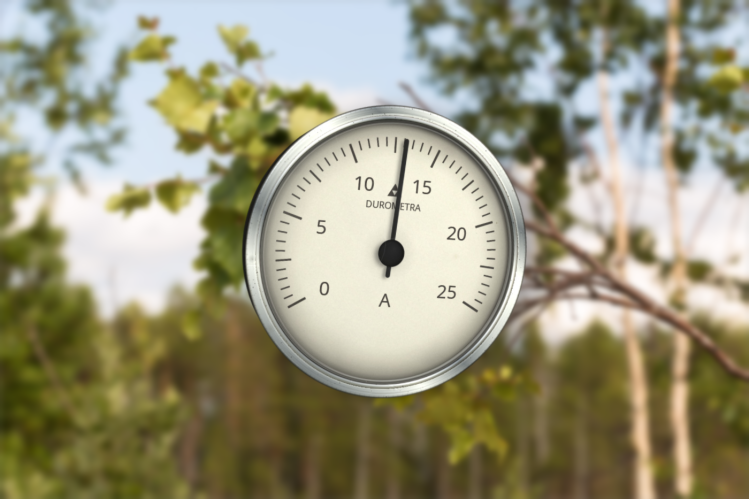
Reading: value=13 unit=A
